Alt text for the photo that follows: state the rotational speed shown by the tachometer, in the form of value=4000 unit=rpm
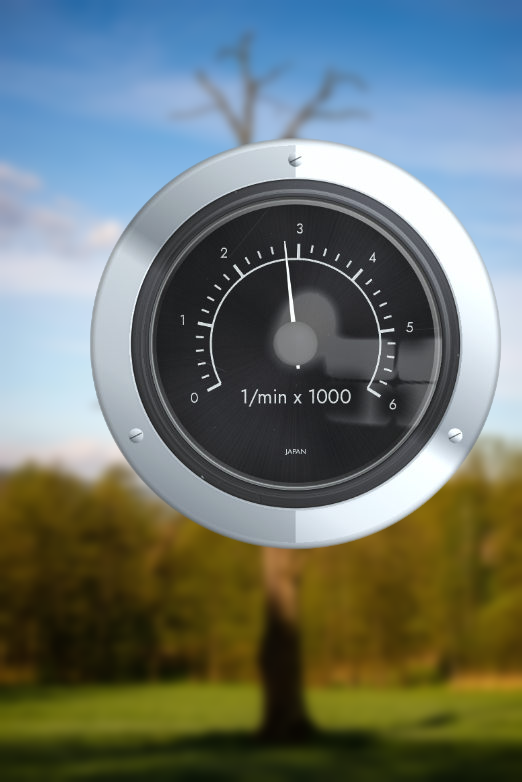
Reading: value=2800 unit=rpm
